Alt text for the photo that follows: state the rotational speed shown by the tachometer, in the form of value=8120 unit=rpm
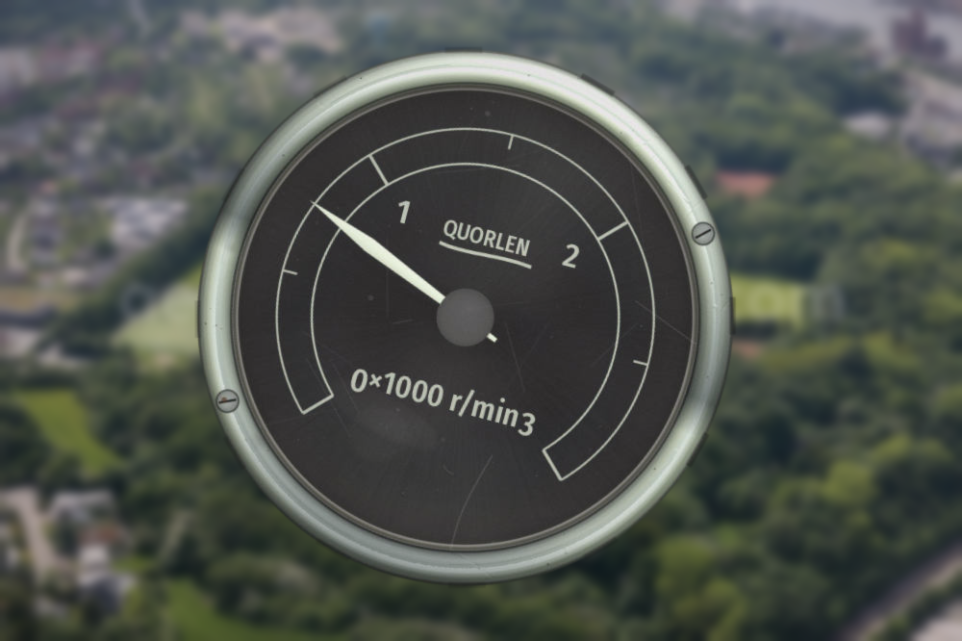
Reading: value=750 unit=rpm
